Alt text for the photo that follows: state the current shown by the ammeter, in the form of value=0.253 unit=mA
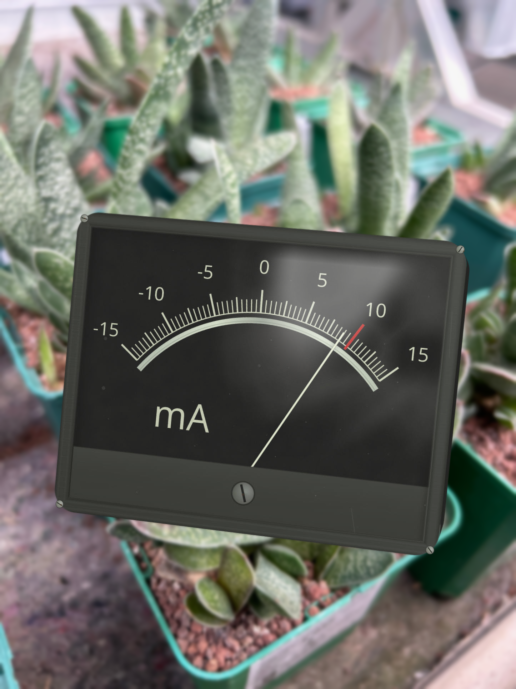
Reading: value=9 unit=mA
